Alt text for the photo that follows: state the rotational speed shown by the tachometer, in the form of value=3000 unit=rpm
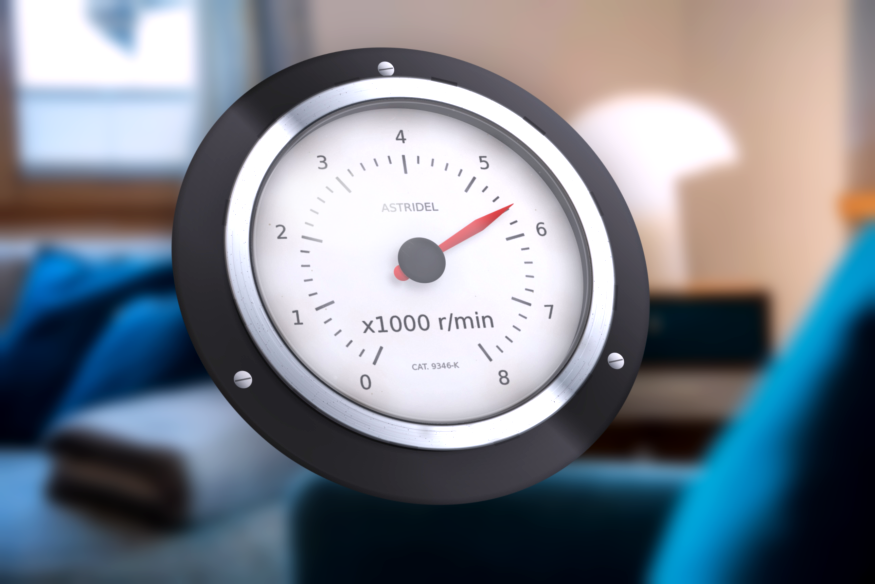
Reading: value=5600 unit=rpm
